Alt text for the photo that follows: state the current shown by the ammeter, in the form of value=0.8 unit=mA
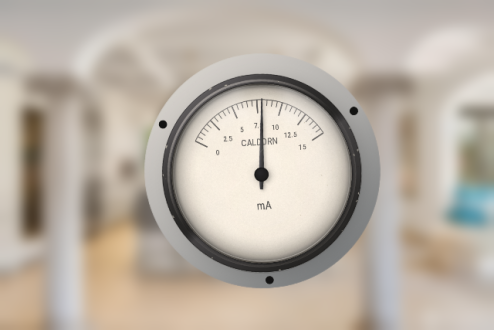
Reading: value=8 unit=mA
